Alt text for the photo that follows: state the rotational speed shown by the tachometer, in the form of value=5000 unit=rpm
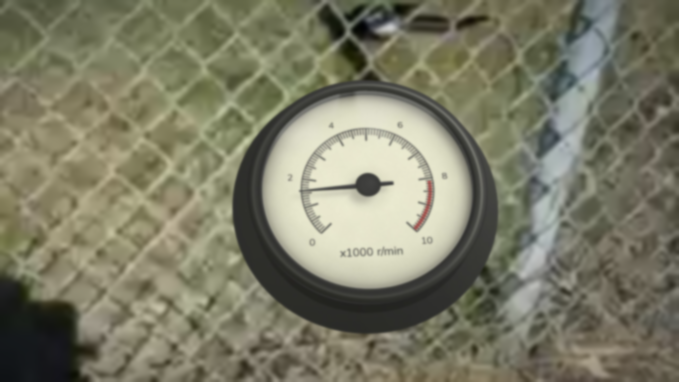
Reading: value=1500 unit=rpm
